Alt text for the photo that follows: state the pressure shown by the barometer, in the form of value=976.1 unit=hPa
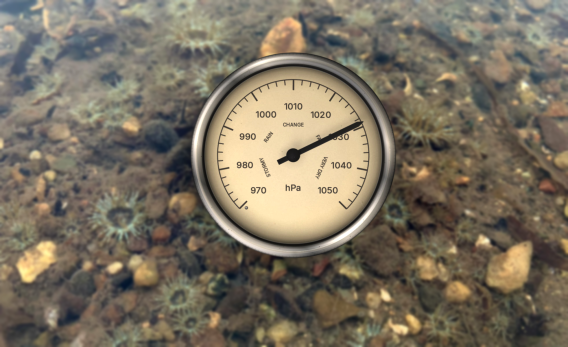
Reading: value=1029 unit=hPa
